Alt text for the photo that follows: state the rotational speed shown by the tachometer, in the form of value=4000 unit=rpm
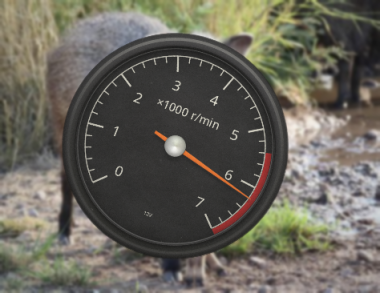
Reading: value=6200 unit=rpm
